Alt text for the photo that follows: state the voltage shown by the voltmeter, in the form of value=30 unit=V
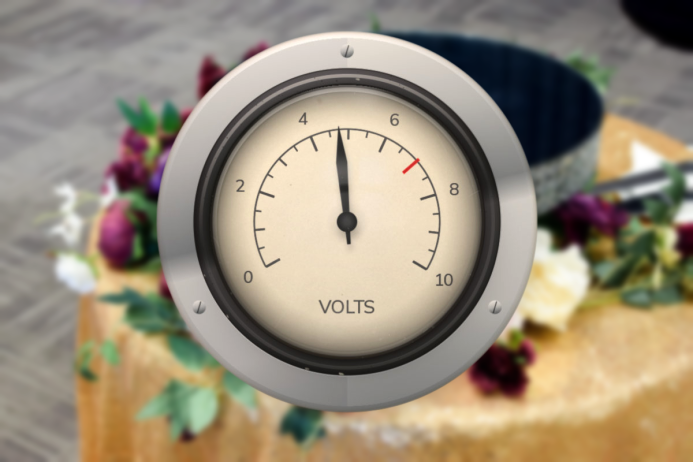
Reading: value=4.75 unit=V
